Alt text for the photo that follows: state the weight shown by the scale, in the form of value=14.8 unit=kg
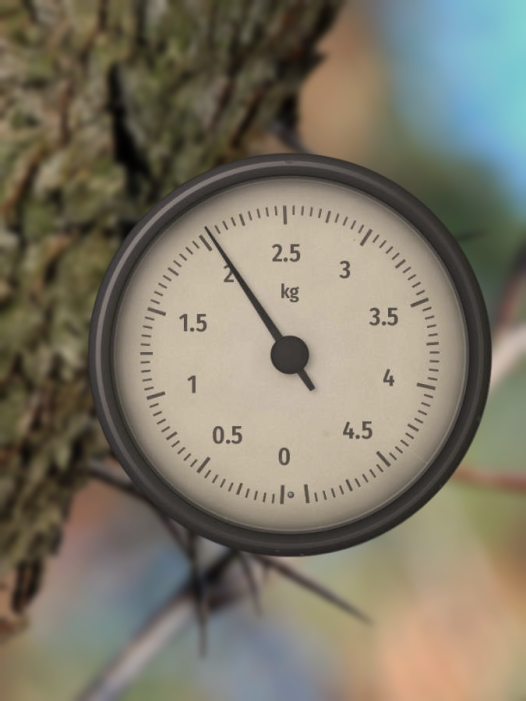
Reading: value=2.05 unit=kg
